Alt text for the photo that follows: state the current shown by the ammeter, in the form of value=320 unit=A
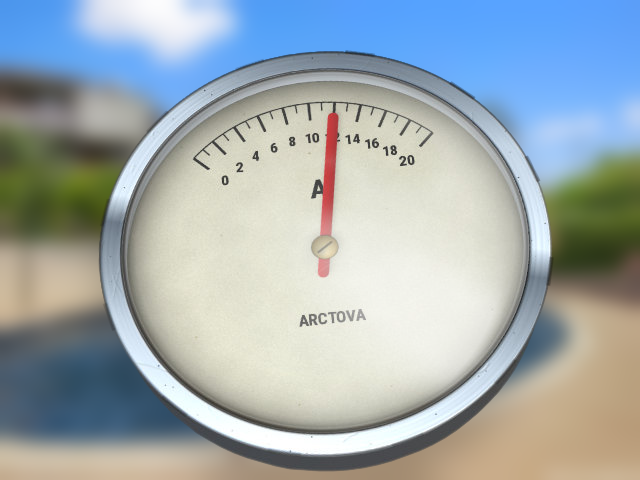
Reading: value=12 unit=A
